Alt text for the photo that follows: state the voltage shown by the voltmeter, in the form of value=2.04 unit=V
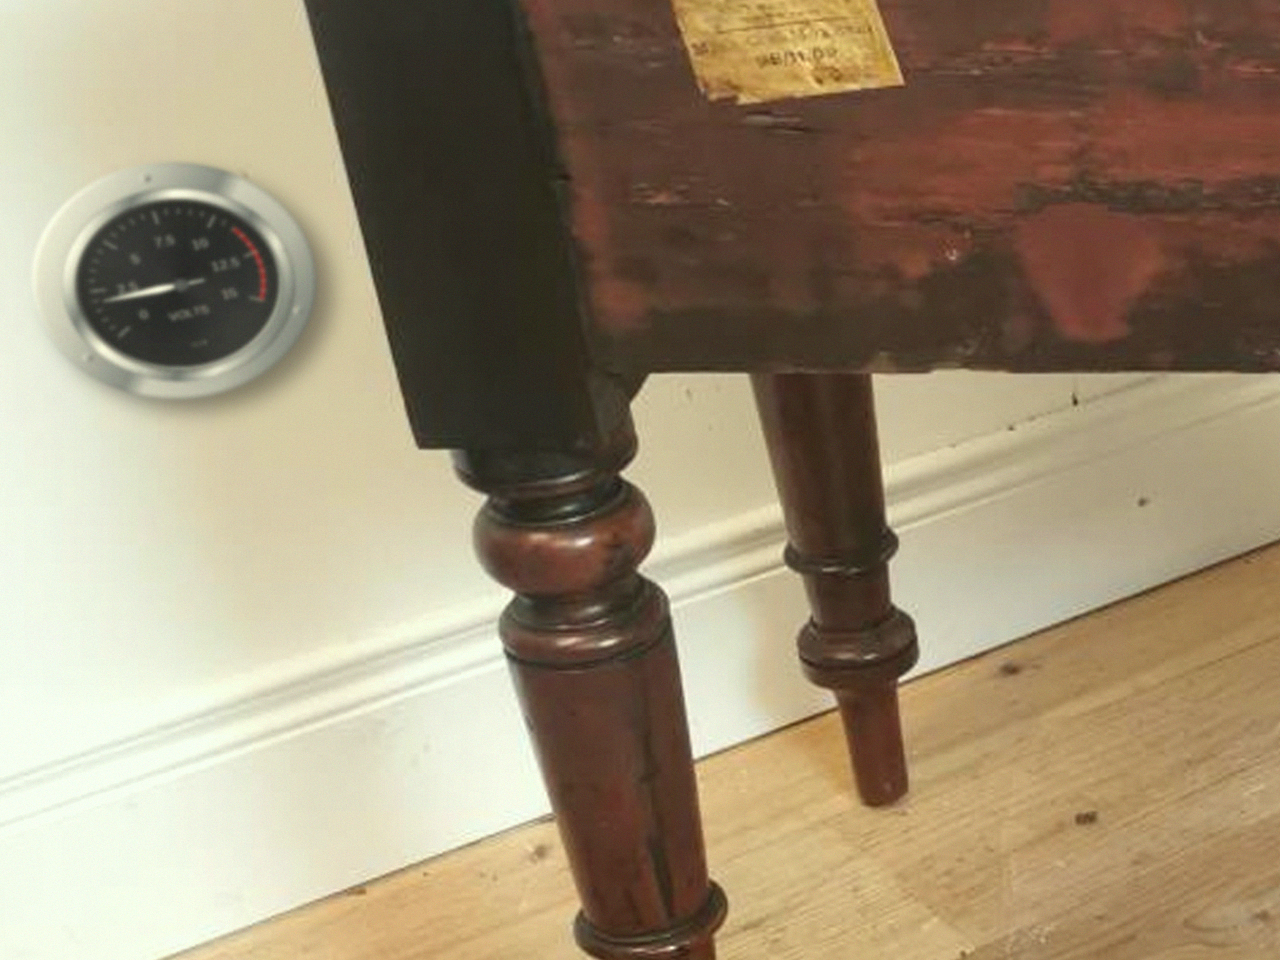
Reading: value=2 unit=V
